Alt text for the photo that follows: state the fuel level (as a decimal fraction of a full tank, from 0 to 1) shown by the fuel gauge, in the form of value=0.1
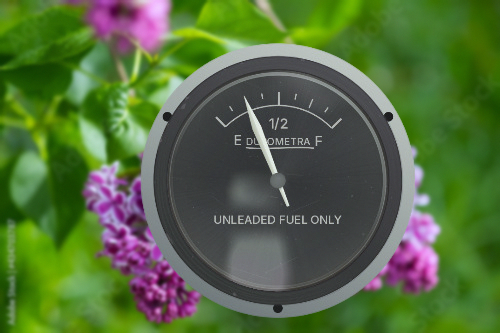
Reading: value=0.25
